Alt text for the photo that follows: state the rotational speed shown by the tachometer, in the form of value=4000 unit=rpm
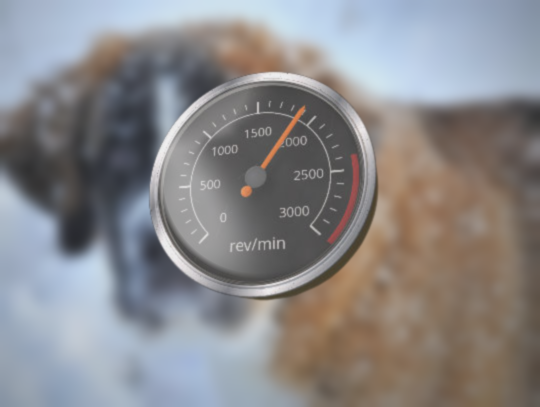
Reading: value=1900 unit=rpm
